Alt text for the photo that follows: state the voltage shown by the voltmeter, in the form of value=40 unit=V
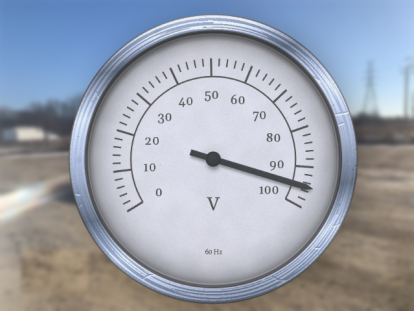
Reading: value=95 unit=V
